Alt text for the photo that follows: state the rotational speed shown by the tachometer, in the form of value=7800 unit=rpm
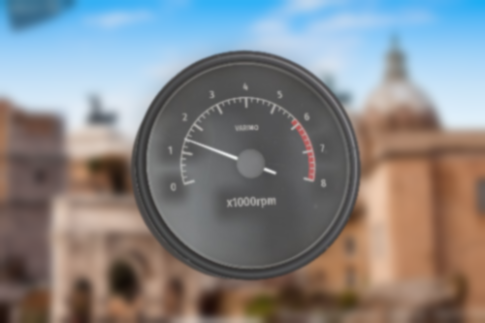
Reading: value=1400 unit=rpm
